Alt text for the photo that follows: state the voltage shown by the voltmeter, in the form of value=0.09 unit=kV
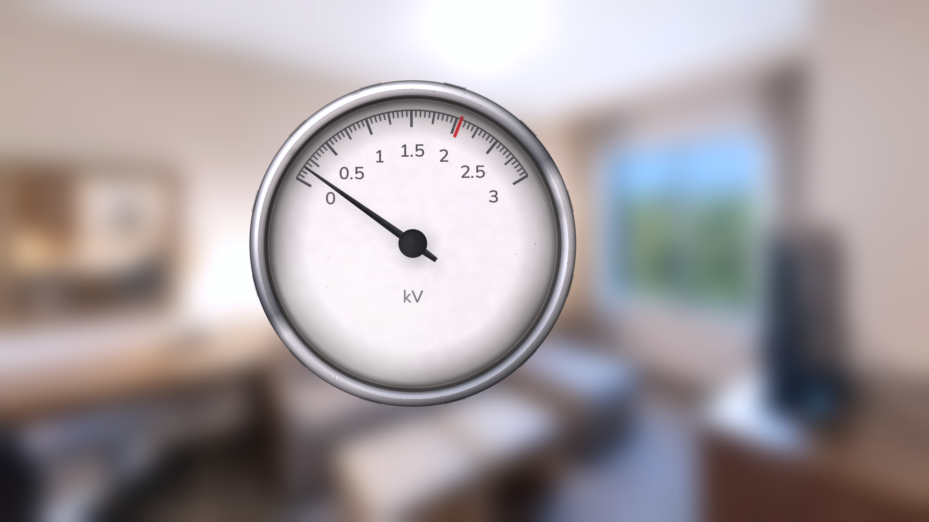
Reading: value=0.15 unit=kV
